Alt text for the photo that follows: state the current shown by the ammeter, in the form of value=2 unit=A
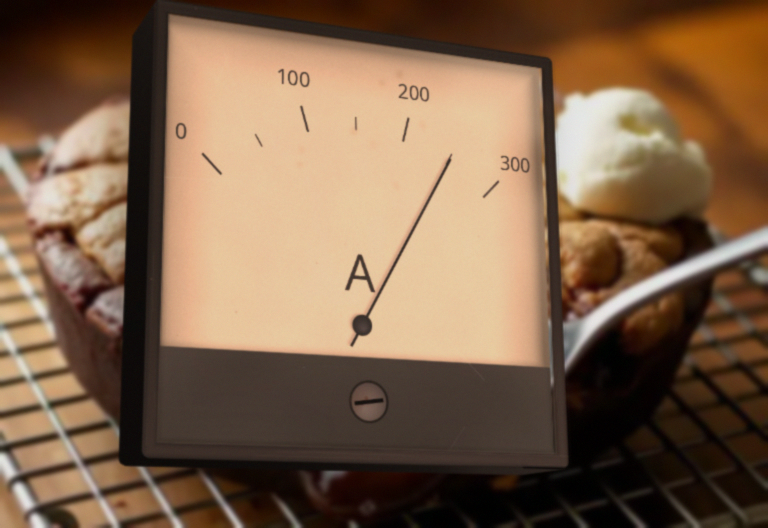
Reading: value=250 unit=A
